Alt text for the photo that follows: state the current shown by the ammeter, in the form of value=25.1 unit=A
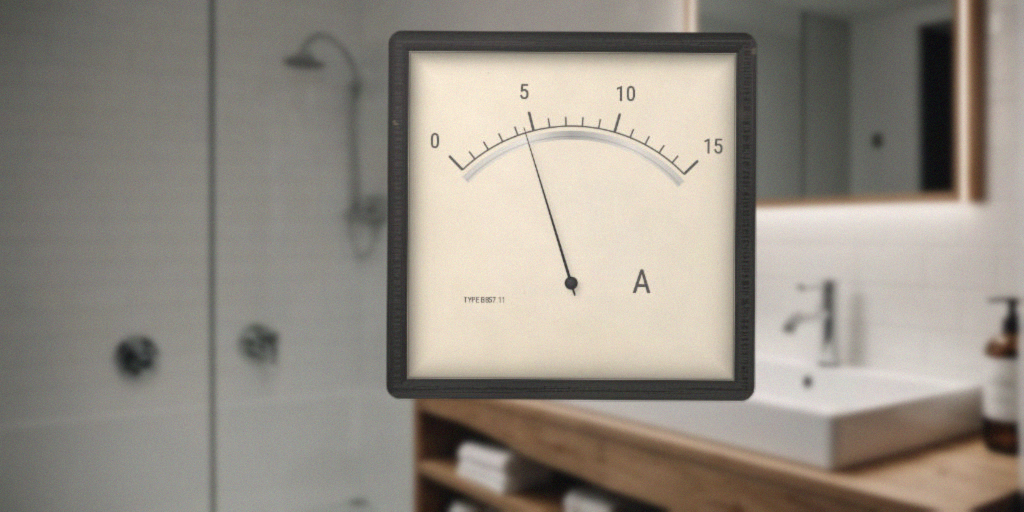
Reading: value=4.5 unit=A
